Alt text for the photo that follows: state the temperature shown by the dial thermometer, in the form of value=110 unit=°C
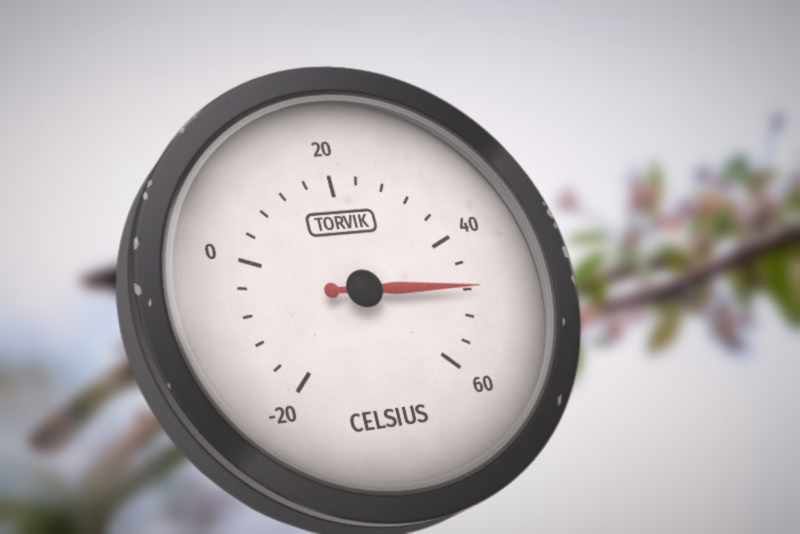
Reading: value=48 unit=°C
